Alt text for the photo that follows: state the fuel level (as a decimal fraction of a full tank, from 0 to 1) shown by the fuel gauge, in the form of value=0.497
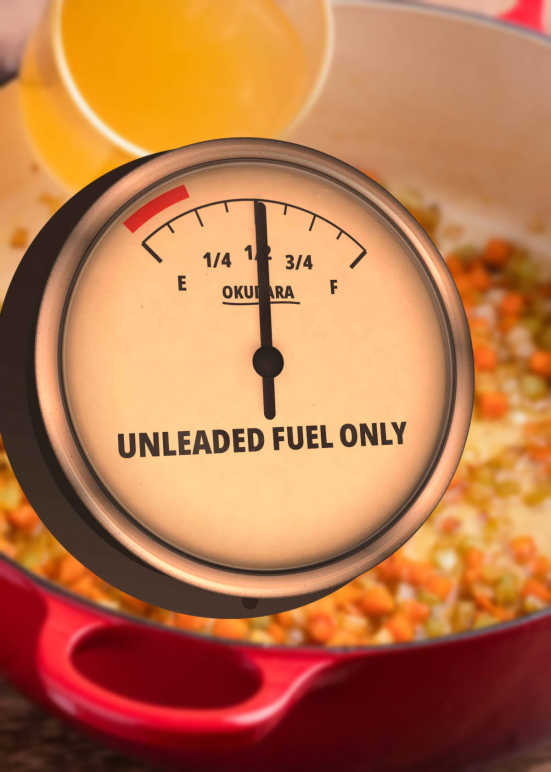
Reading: value=0.5
